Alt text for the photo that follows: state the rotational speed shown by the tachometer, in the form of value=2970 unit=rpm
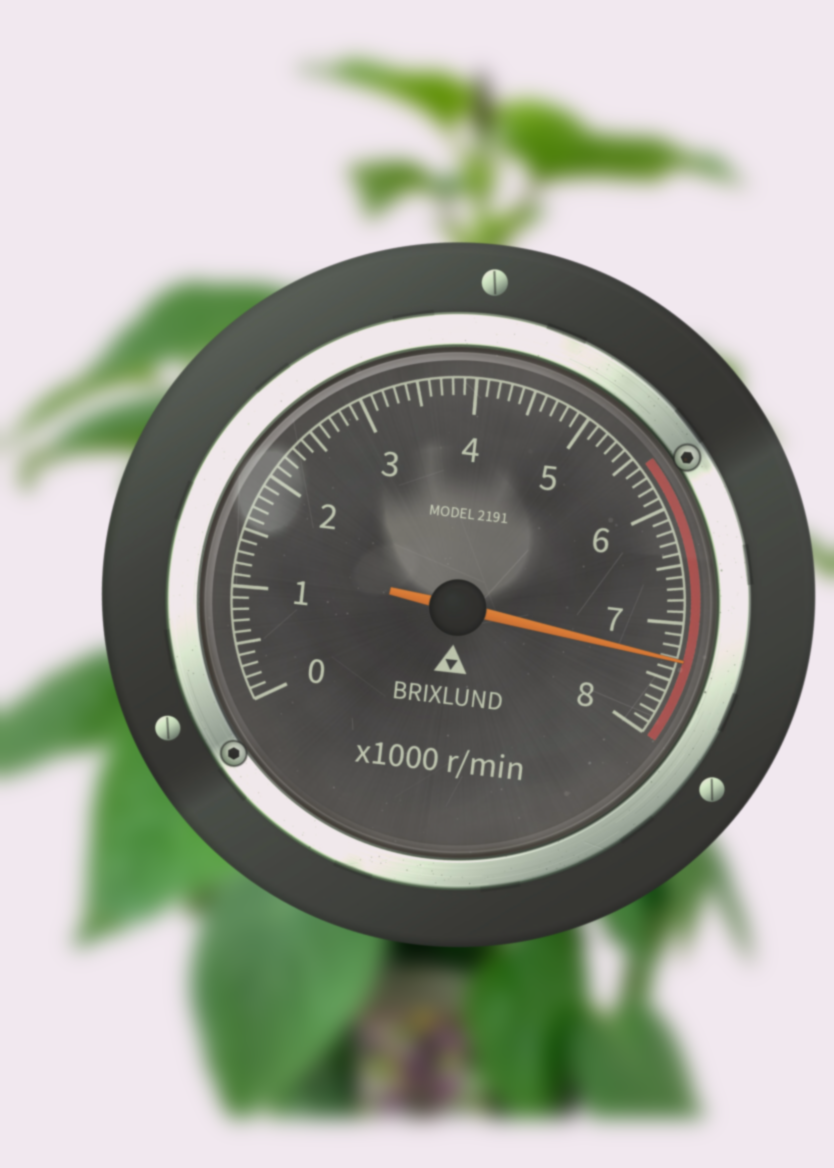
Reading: value=7300 unit=rpm
